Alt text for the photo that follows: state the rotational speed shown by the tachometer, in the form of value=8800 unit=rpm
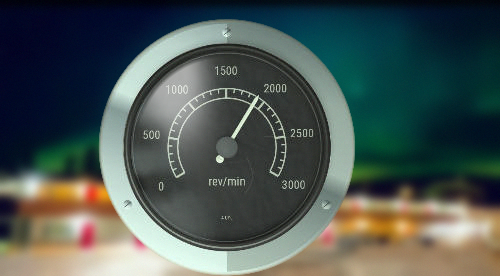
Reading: value=1900 unit=rpm
